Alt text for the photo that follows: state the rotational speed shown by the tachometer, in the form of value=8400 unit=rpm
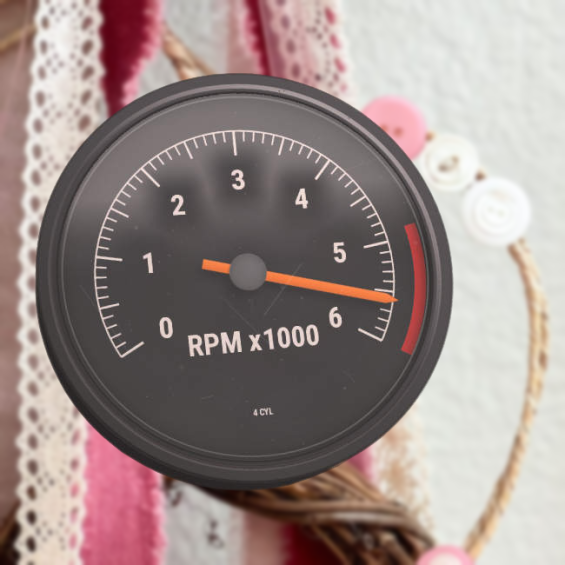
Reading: value=5600 unit=rpm
